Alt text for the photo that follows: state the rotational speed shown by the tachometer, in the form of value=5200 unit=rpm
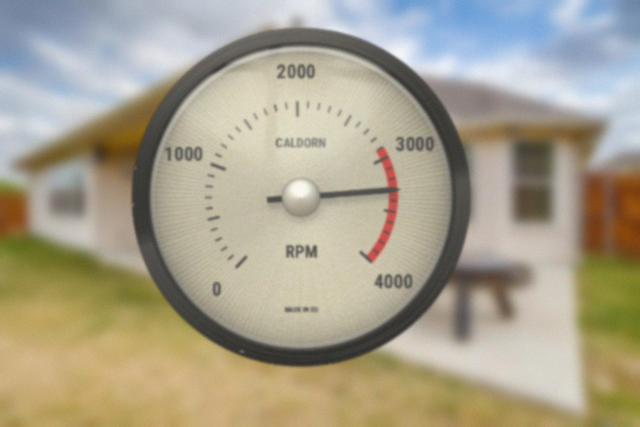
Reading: value=3300 unit=rpm
